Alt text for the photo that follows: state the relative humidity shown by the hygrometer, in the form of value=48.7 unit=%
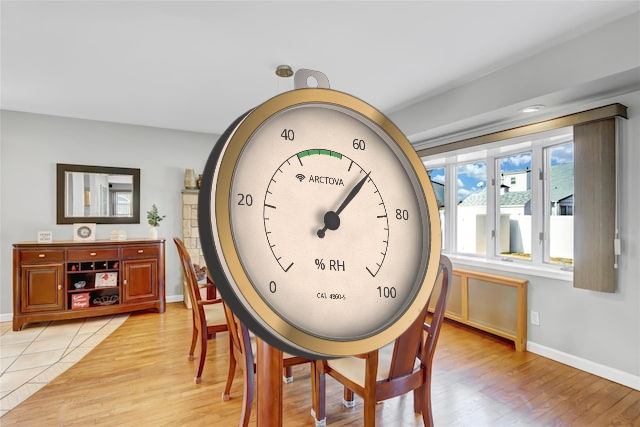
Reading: value=66 unit=%
